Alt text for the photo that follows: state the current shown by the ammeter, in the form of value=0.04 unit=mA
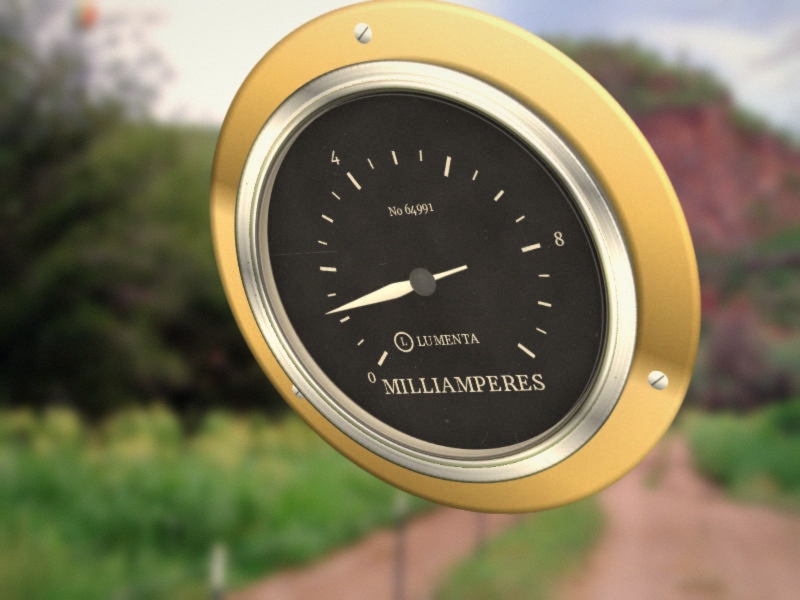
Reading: value=1.25 unit=mA
